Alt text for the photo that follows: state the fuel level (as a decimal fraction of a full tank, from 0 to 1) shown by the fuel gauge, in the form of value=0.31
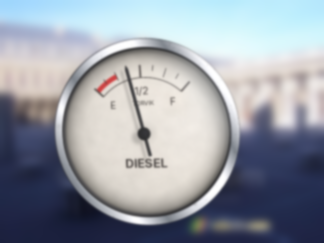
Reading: value=0.375
